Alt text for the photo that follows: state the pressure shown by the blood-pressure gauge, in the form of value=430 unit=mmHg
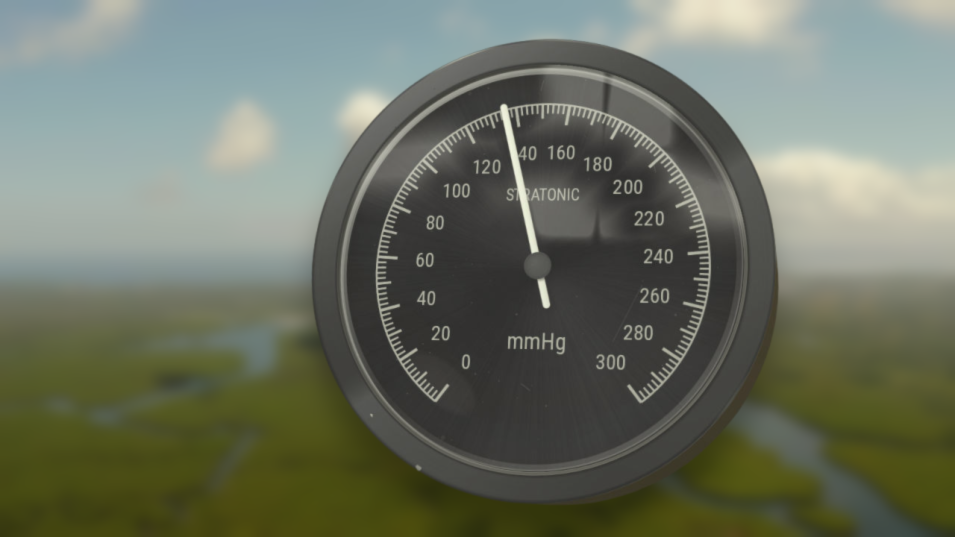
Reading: value=136 unit=mmHg
